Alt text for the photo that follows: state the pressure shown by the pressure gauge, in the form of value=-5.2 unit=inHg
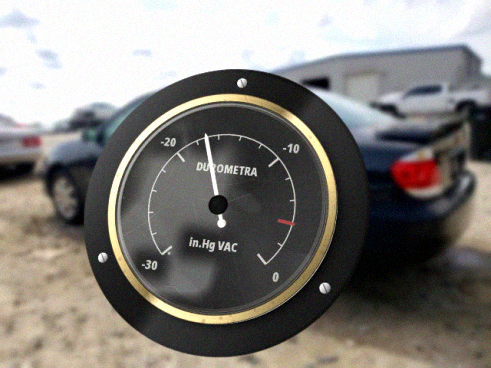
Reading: value=-17 unit=inHg
